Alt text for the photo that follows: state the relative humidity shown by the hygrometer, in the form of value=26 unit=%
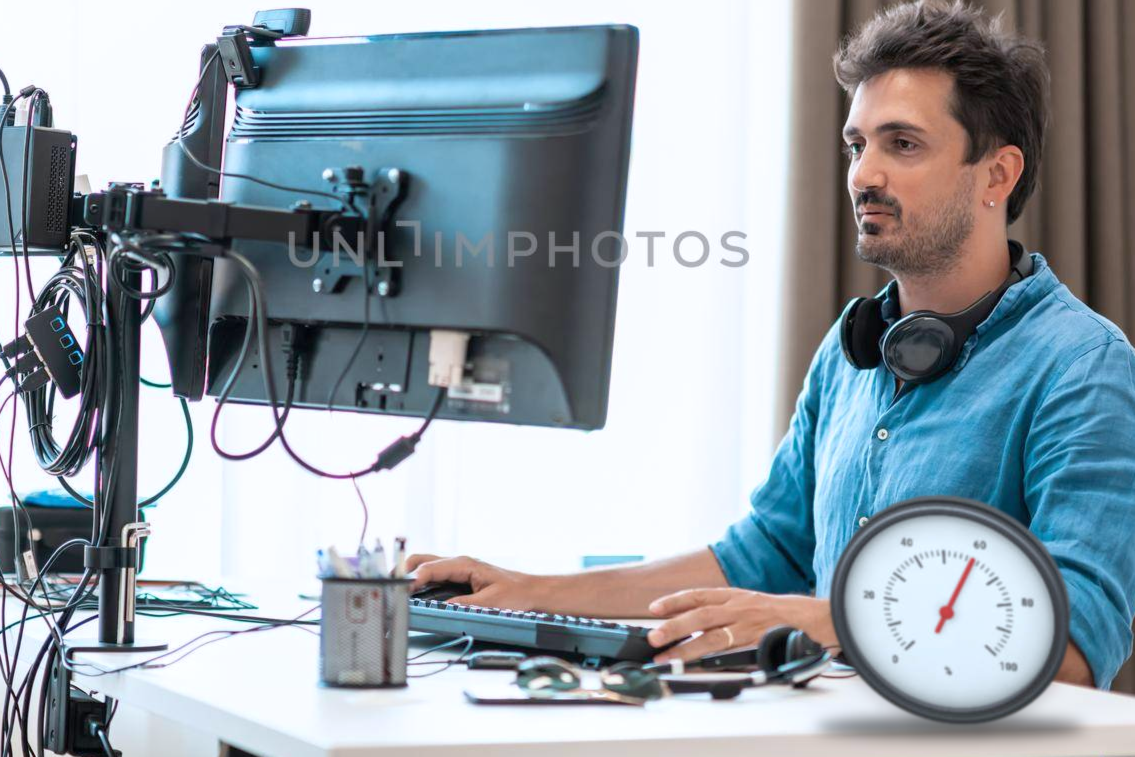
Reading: value=60 unit=%
